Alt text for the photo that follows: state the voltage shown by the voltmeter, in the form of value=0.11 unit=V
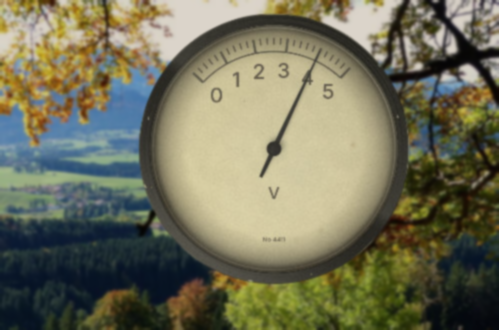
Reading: value=4 unit=V
